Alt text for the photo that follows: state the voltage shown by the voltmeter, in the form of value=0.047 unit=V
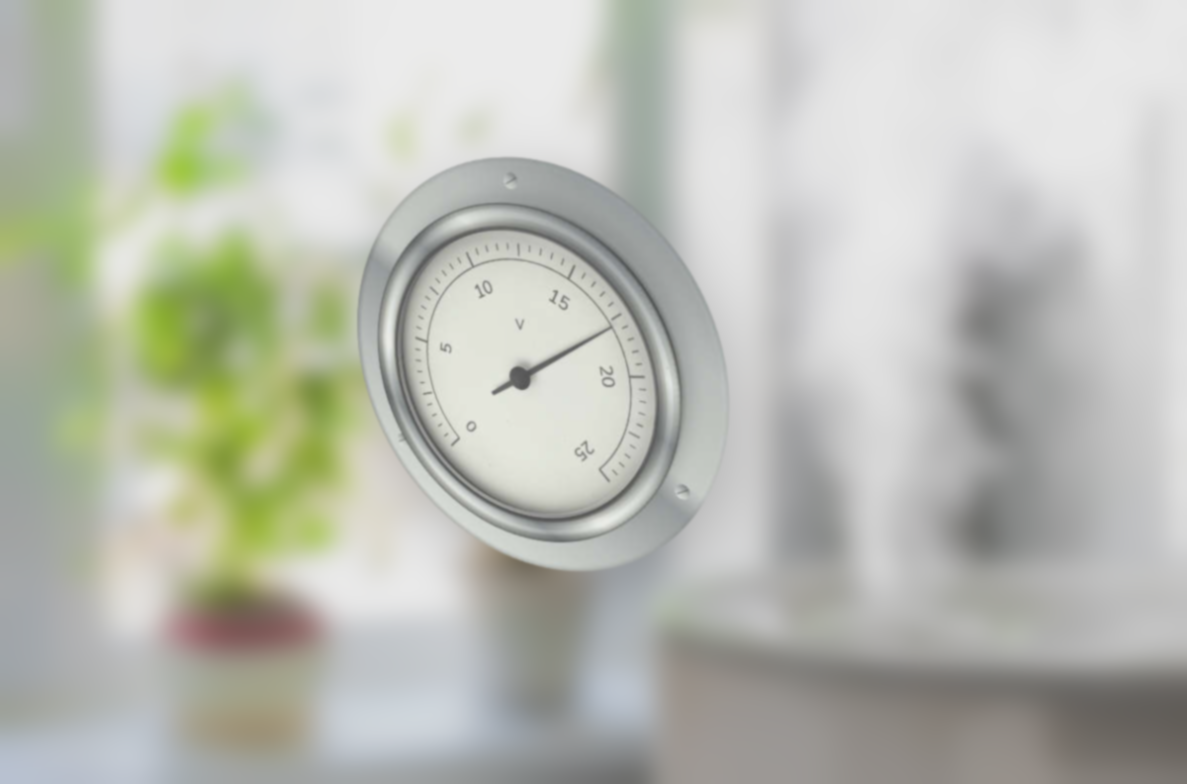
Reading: value=17.75 unit=V
